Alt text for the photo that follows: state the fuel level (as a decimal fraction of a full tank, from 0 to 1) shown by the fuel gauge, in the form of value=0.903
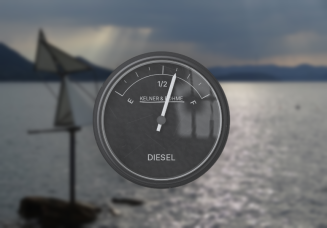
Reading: value=0.625
